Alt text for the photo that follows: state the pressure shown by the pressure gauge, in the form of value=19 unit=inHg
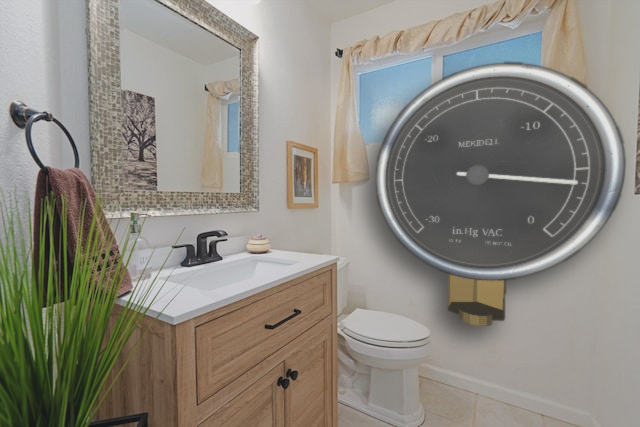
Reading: value=-4 unit=inHg
